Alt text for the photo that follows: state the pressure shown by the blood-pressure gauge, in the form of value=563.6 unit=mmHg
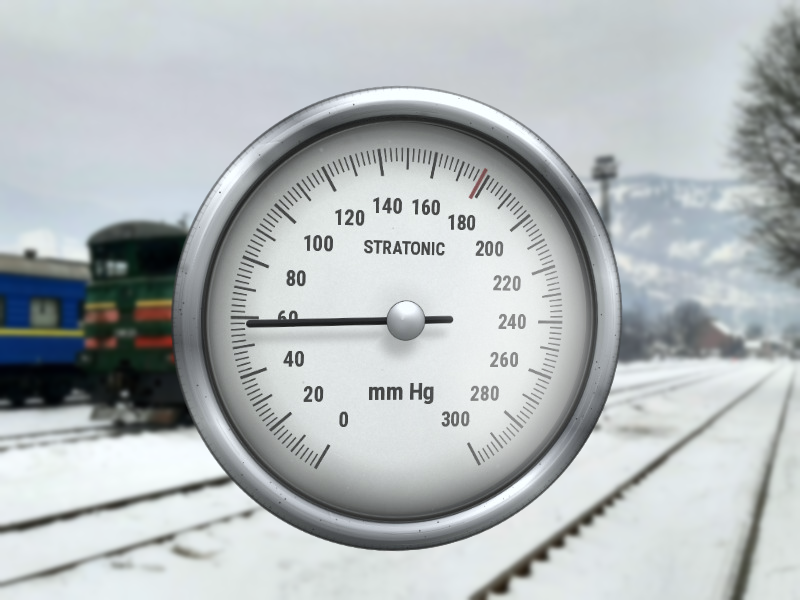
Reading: value=58 unit=mmHg
